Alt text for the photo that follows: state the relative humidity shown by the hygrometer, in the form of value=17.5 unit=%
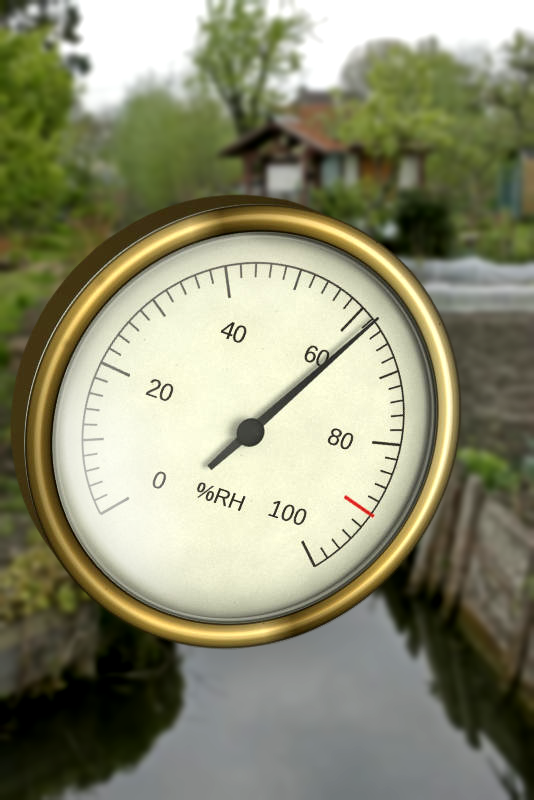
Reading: value=62 unit=%
